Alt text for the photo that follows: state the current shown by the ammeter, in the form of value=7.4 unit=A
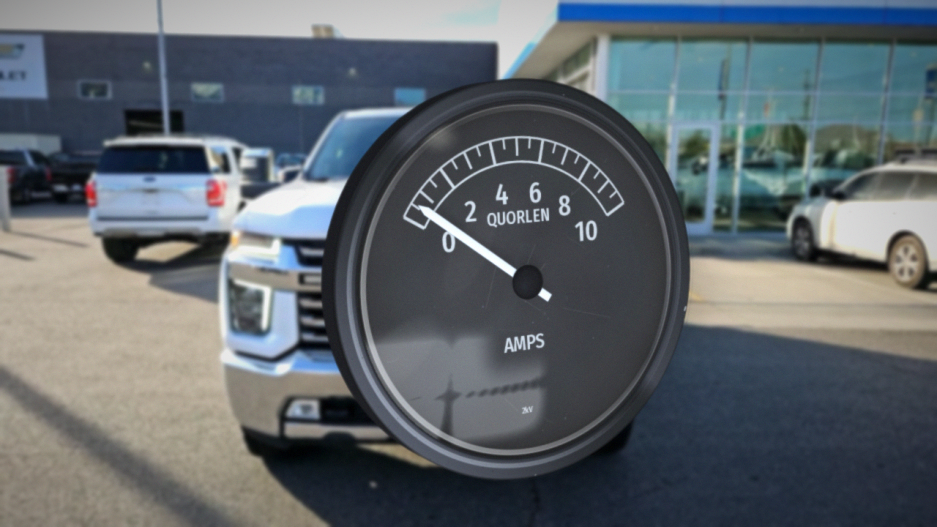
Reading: value=0.5 unit=A
